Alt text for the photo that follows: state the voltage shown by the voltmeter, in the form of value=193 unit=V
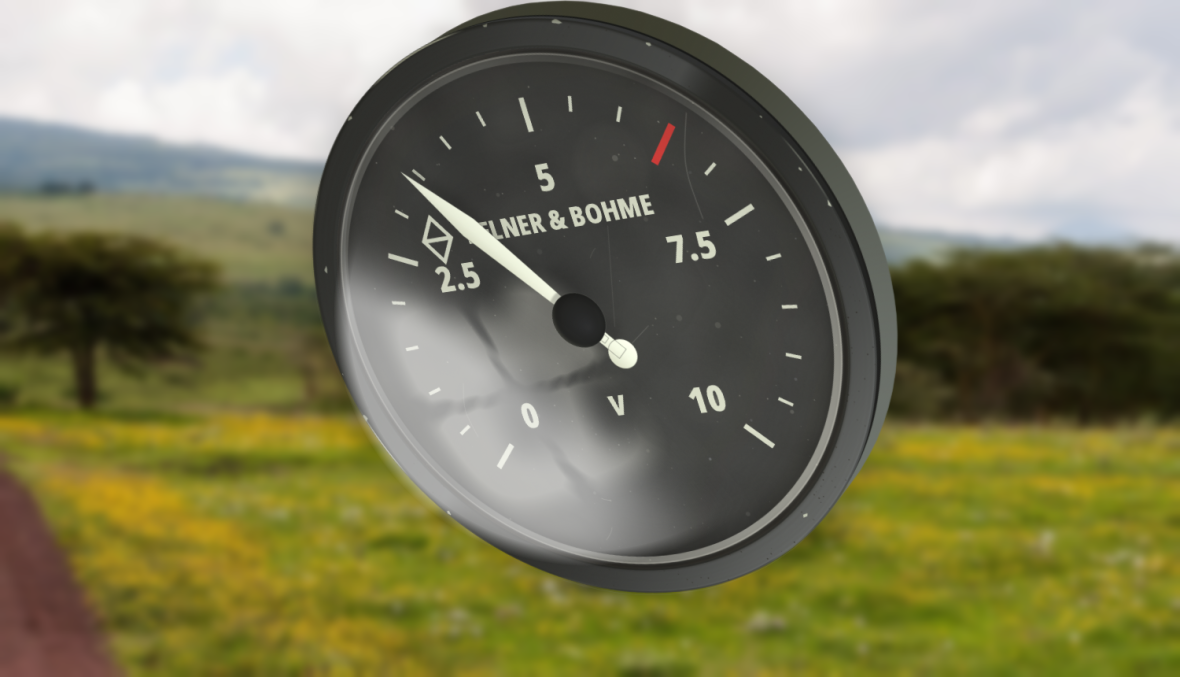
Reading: value=3.5 unit=V
